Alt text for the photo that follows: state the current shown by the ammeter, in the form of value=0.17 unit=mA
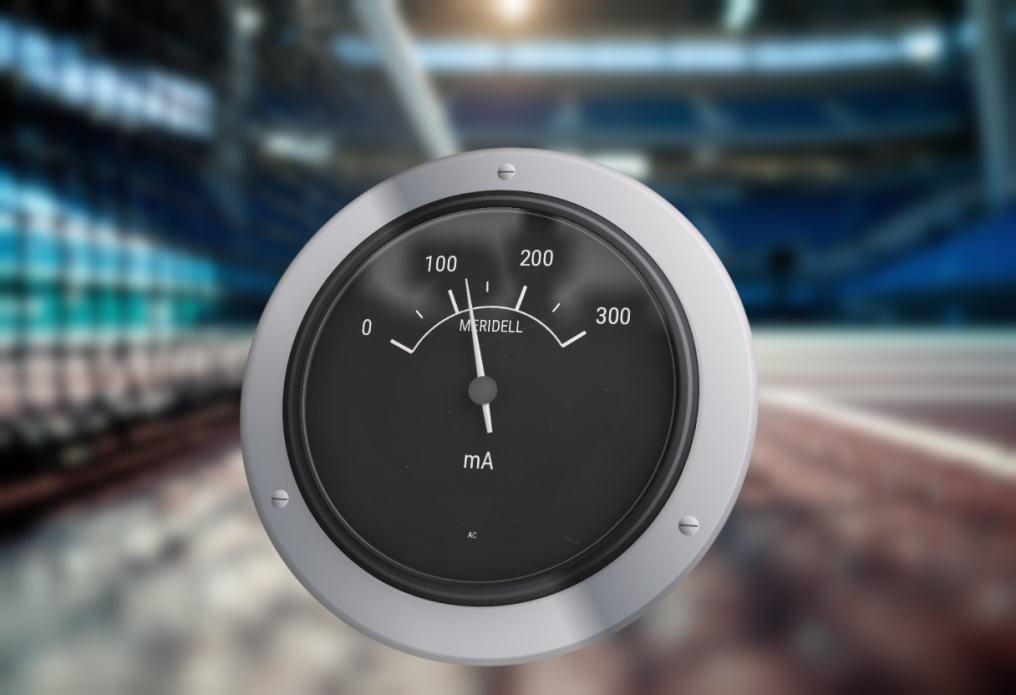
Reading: value=125 unit=mA
